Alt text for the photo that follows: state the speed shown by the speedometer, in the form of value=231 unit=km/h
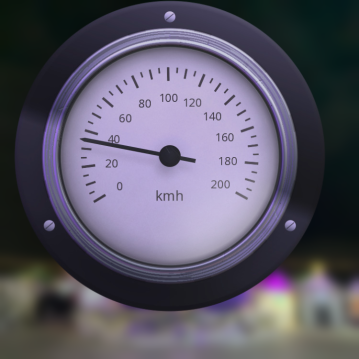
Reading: value=35 unit=km/h
